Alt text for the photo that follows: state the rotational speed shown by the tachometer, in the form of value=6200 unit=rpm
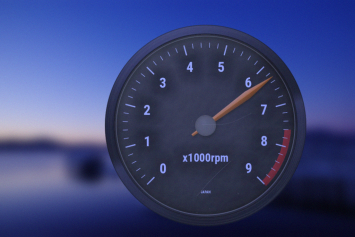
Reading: value=6300 unit=rpm
